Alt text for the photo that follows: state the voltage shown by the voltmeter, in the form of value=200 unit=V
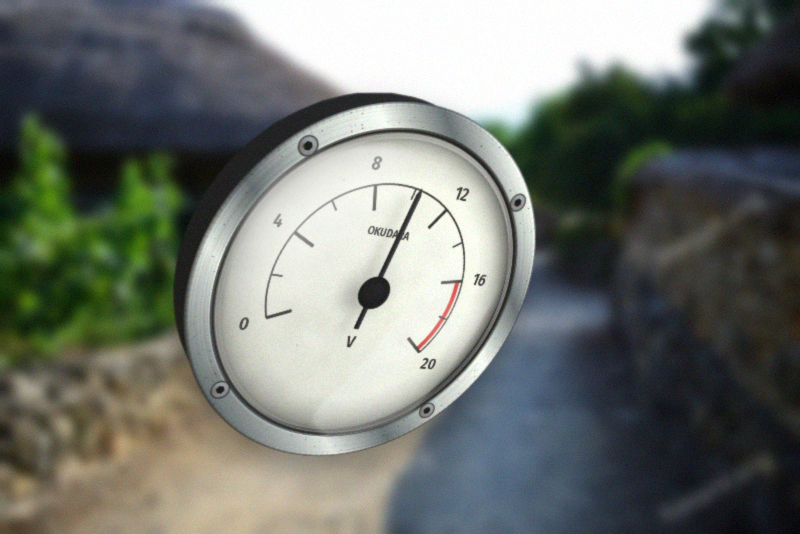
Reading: value=10 unit=V
